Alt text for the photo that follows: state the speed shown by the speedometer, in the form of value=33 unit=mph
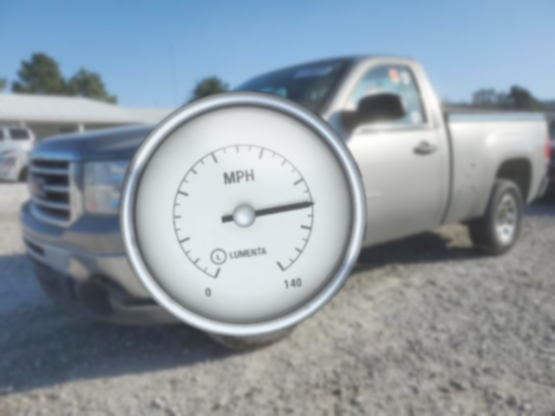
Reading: value=110 unit=mph
